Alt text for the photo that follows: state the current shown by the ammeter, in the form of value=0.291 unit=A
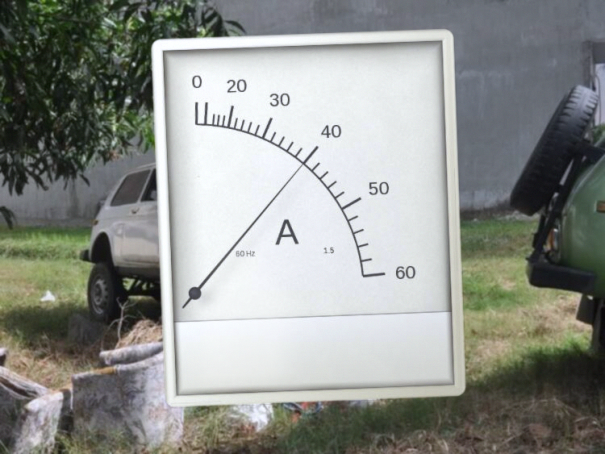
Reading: value=40 unit=A
